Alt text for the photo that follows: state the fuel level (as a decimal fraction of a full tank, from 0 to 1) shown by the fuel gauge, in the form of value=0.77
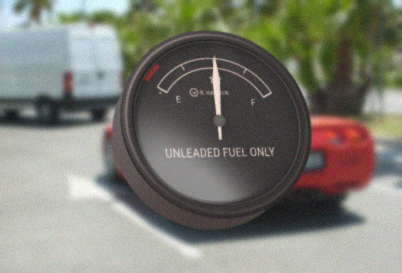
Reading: value=0.5
